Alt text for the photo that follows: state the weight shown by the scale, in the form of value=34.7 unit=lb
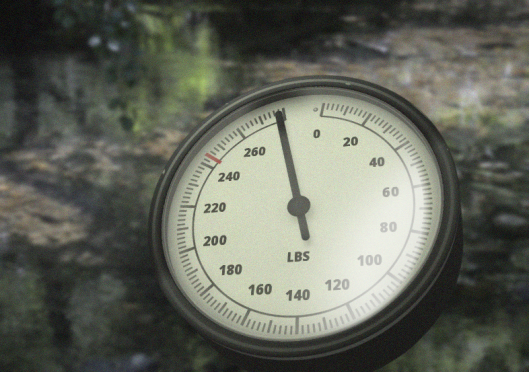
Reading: value=278 unit=lb
